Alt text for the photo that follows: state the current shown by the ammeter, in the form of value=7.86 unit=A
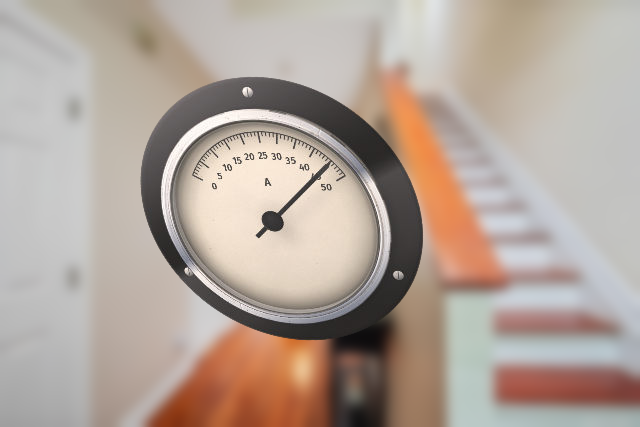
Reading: value=45 unit=A
